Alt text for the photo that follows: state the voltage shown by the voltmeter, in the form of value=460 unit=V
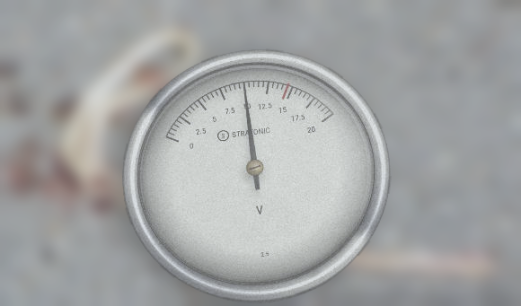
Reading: value=10 unit=V
